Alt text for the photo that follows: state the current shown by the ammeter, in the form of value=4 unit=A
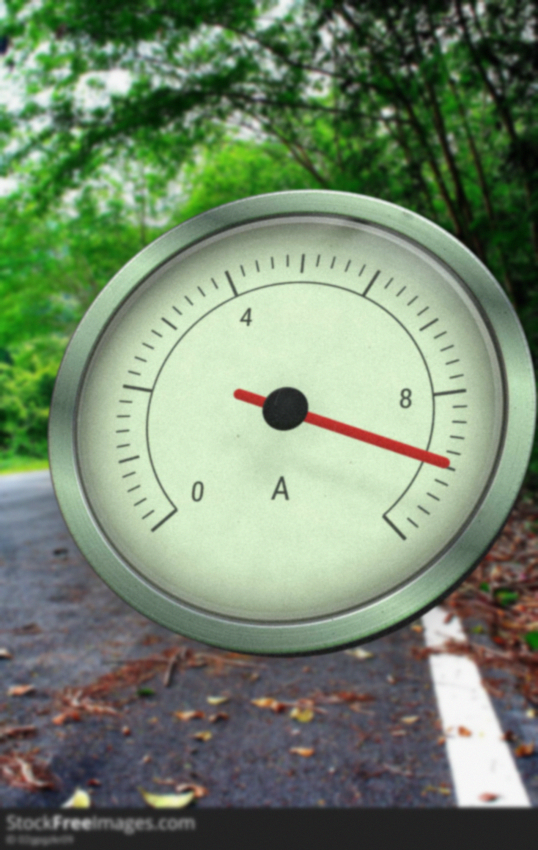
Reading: value=9 unit=A
